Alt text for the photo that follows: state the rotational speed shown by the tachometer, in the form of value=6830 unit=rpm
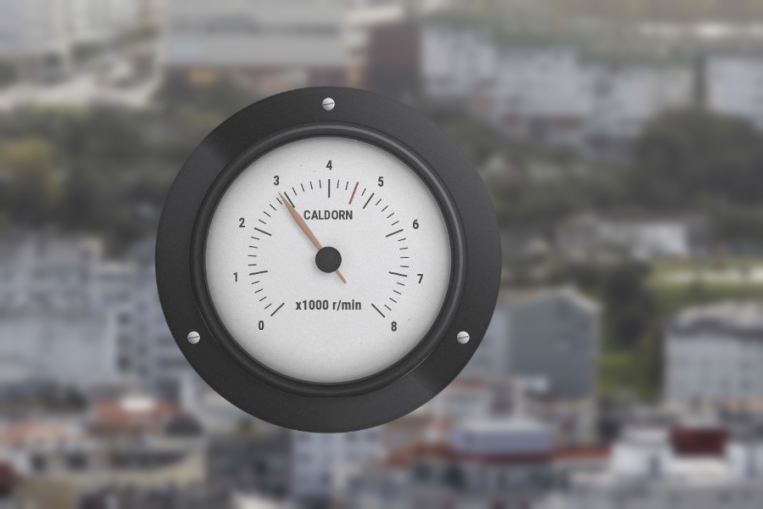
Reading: value=2900 unit=rpm
